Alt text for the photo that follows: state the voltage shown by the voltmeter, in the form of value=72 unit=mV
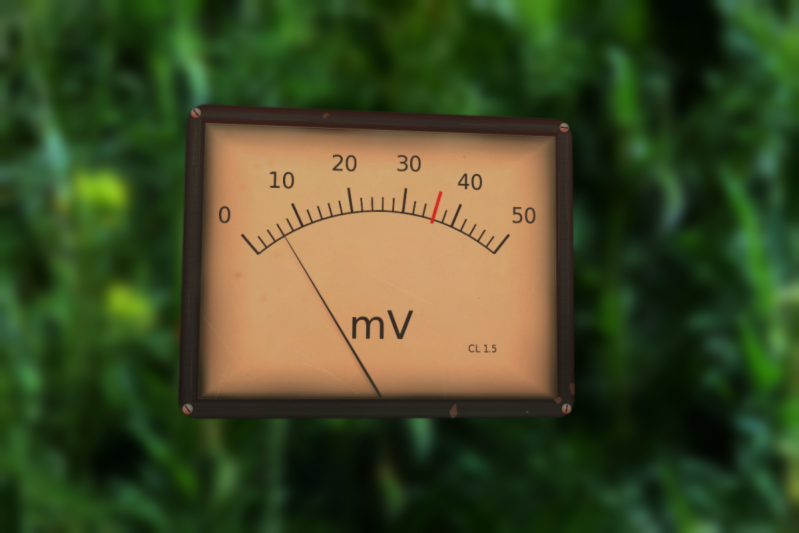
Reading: value=6 unit=mV
